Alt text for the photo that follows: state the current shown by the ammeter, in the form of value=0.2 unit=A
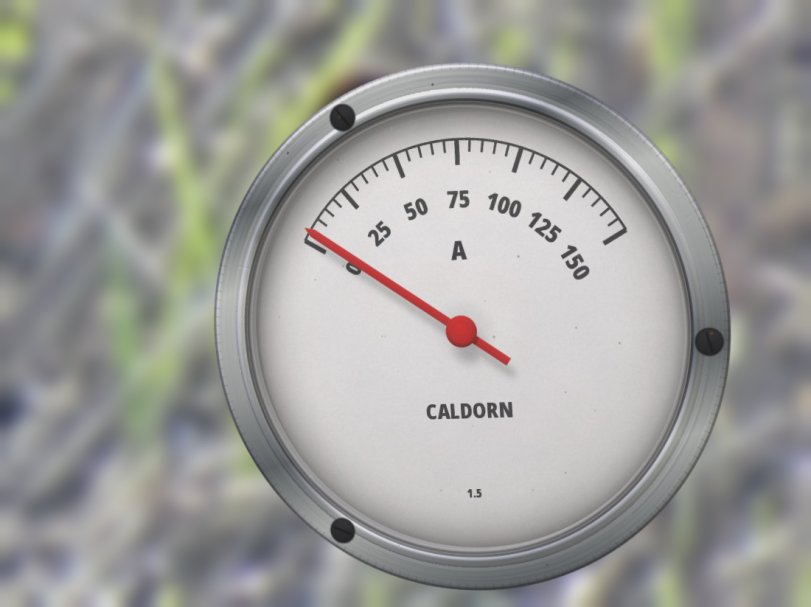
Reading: value=5 unit=A
